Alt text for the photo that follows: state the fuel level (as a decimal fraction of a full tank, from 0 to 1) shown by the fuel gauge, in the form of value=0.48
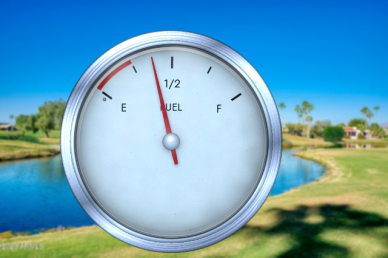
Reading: value=0.375
